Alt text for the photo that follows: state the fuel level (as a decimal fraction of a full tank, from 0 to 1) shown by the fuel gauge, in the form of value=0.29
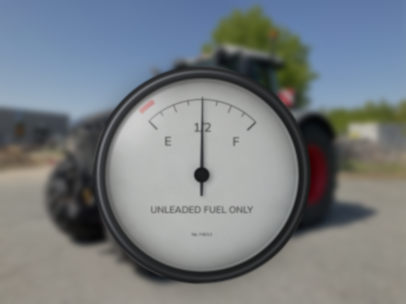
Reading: value=0.5
